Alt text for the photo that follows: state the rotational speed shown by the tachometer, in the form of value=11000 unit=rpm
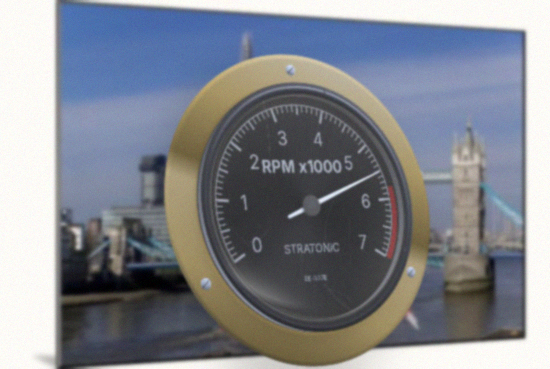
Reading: value=5500 unit=rpm
